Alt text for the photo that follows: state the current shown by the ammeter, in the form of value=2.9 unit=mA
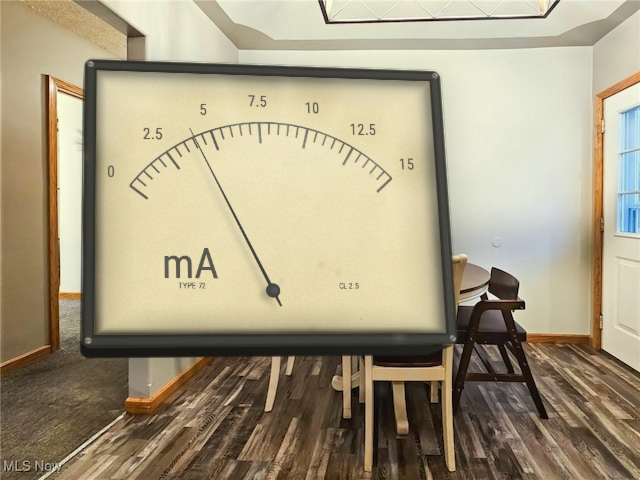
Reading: value=4 unit=mA
